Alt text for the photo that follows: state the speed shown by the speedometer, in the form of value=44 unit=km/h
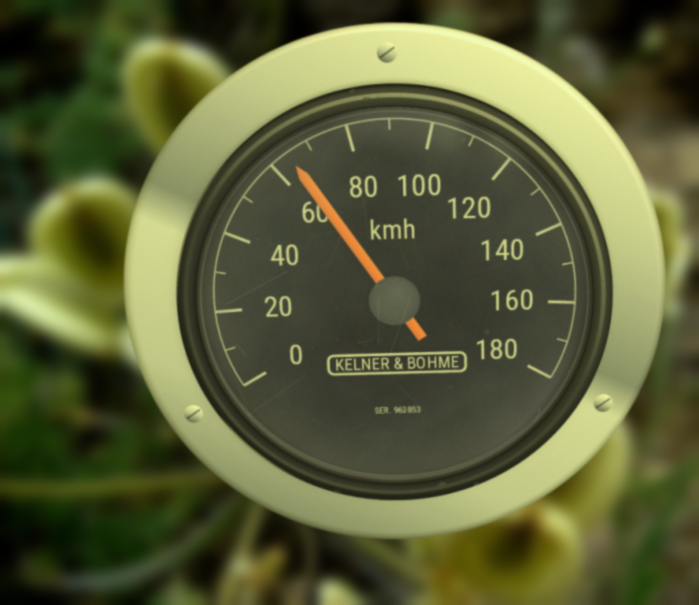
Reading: value=65 unit=km/h
